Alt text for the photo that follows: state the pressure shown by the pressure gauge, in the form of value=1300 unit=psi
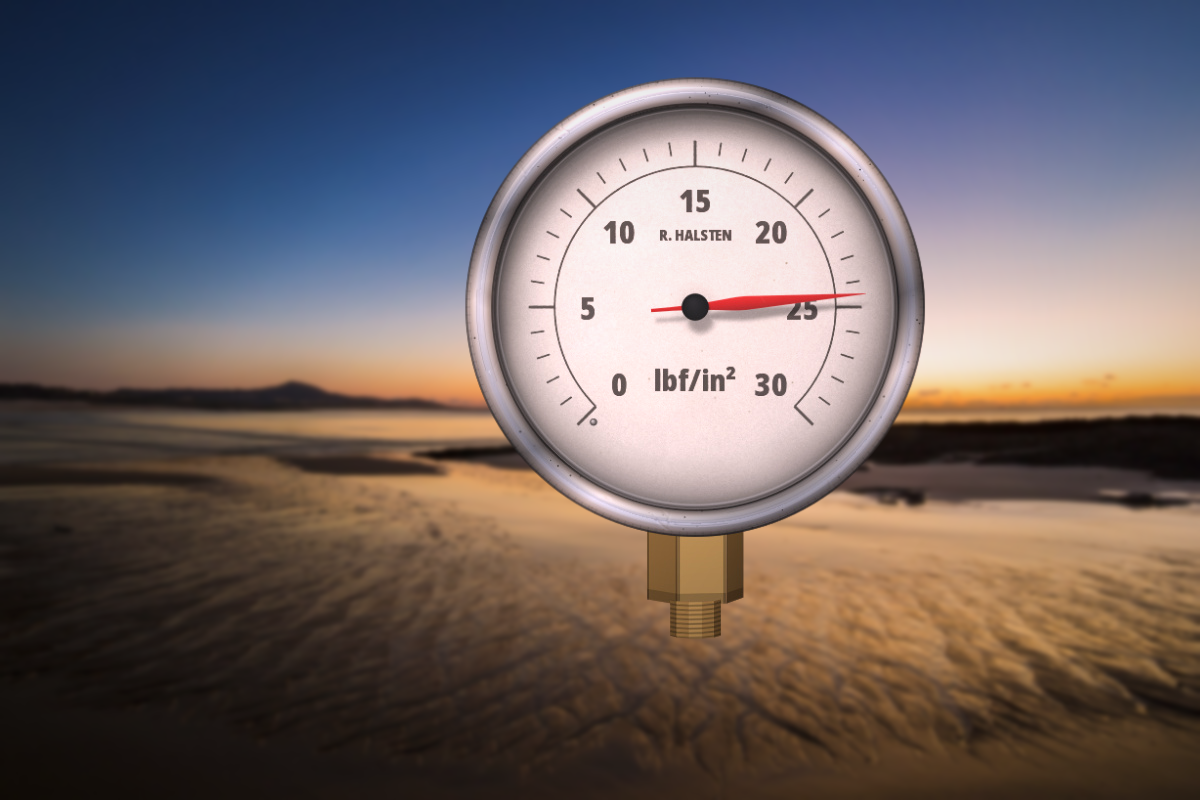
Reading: value=24.5 unit=psi
